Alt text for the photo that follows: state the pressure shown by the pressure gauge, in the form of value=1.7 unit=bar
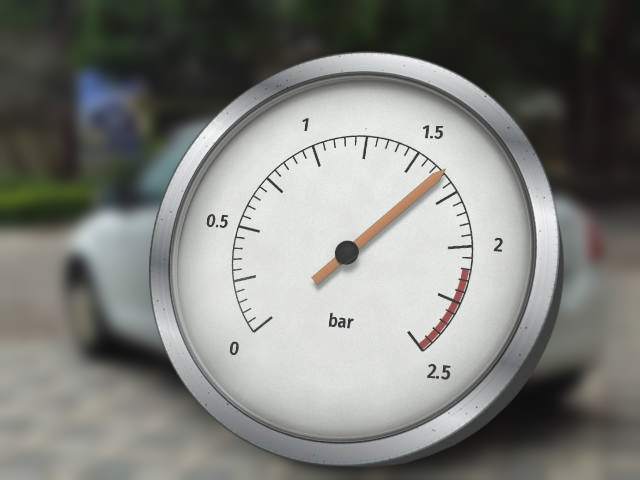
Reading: value=1.65 unit=bar
